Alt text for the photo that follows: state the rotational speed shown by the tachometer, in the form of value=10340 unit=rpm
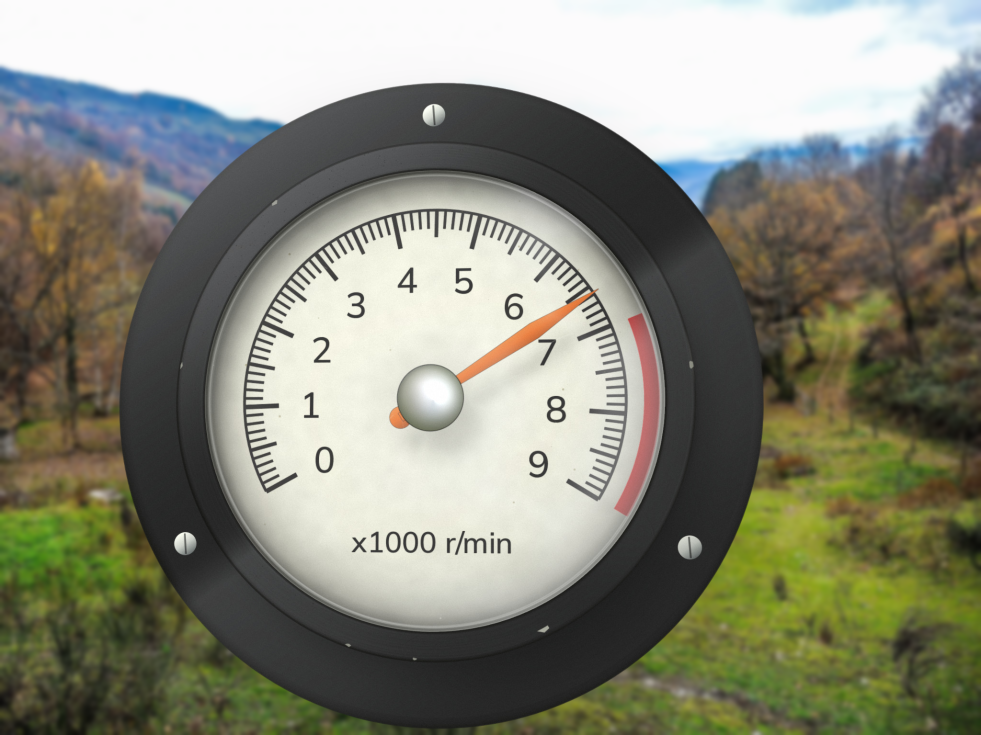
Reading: value=6600 unit=rpm
